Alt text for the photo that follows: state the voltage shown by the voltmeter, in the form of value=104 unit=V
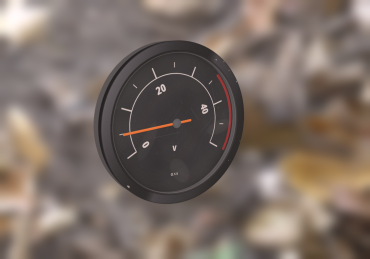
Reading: value=5 unit=V
